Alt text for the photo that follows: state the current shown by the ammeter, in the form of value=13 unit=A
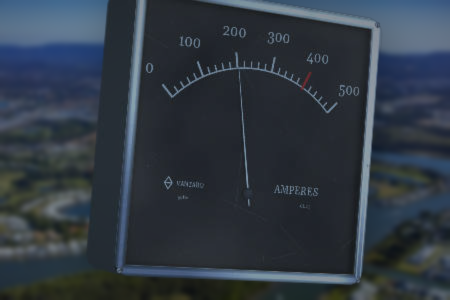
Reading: value=200 unit=A
